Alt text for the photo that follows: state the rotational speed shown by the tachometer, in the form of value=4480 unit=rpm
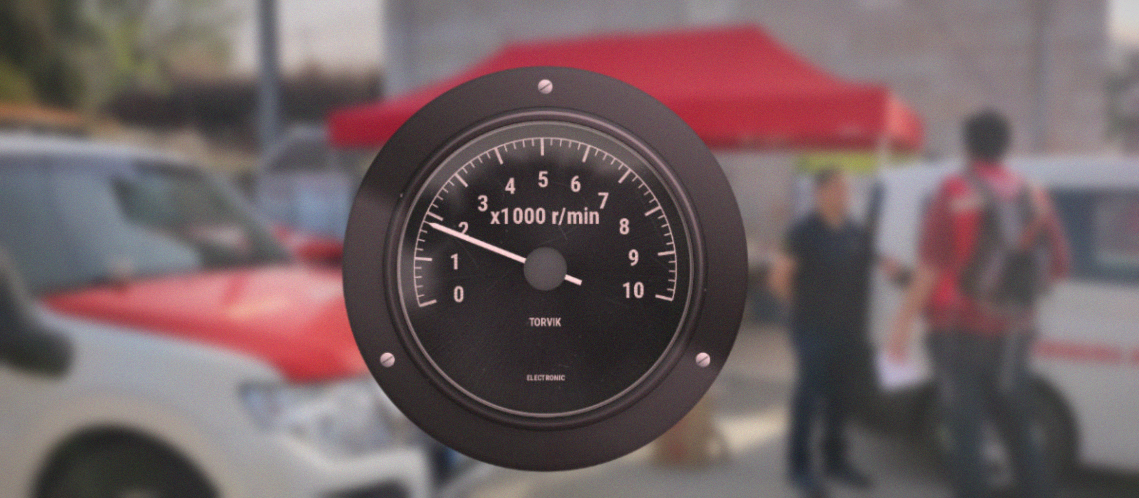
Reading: value=1800 unit=rpm
